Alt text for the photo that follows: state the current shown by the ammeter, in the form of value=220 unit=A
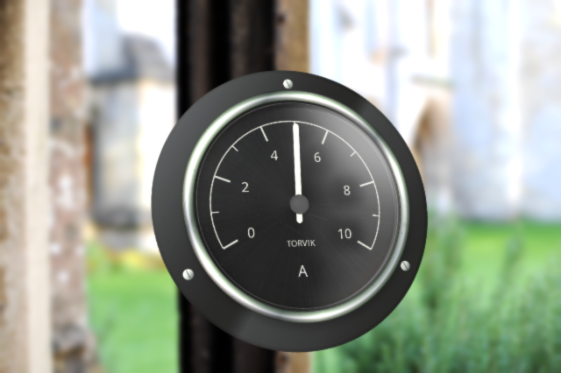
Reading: value=5 unit=A
